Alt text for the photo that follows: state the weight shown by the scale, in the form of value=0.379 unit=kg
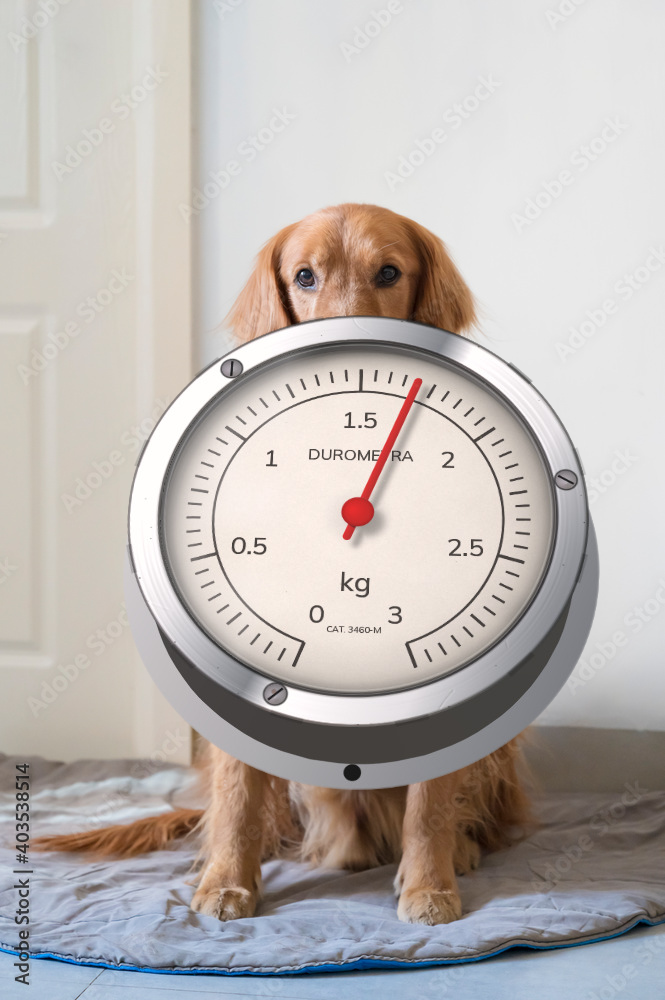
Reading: value=1.7 unit=kg
